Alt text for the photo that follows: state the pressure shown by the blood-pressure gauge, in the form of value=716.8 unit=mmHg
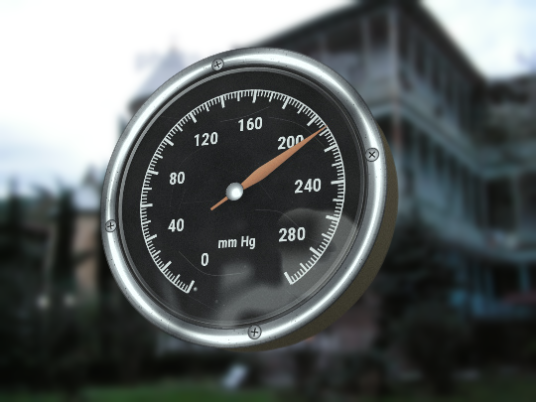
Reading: value=210 unit=mmHg
